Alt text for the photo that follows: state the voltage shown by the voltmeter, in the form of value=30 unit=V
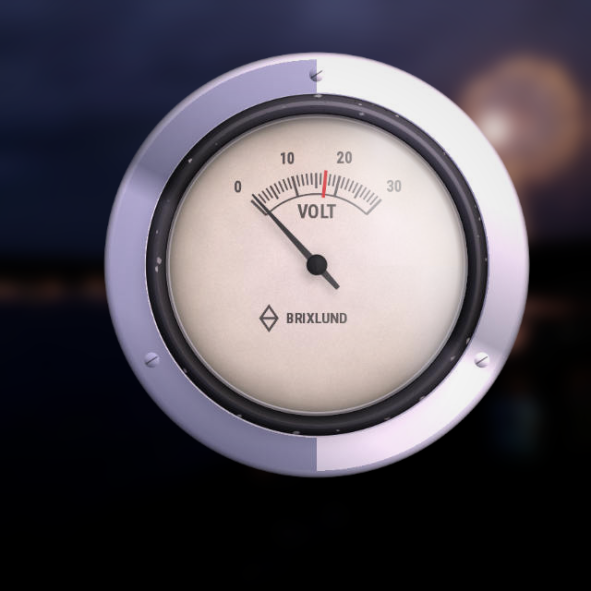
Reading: value=1 unit=V
